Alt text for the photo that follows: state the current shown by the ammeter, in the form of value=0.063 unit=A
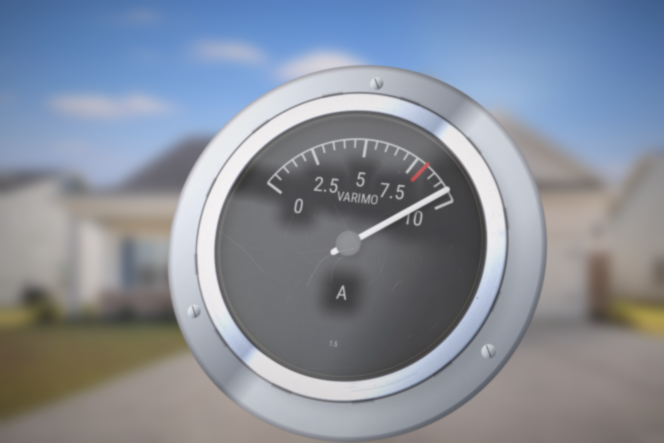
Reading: value=9.5 unit=A
